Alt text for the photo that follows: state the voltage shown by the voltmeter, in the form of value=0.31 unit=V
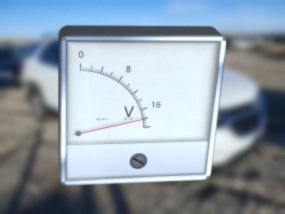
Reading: value=18 unit=V
